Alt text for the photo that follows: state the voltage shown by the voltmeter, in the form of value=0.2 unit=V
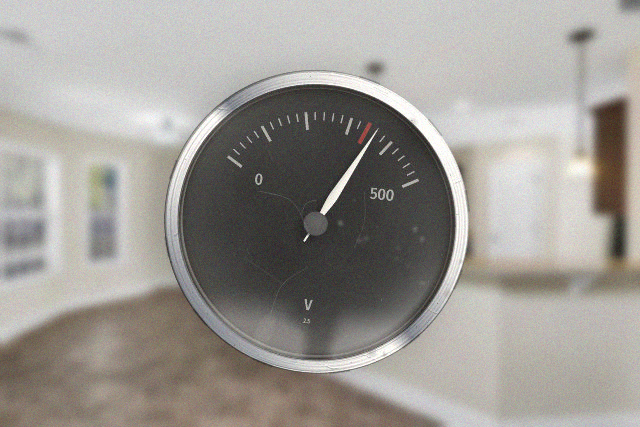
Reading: value=360 unit=V
